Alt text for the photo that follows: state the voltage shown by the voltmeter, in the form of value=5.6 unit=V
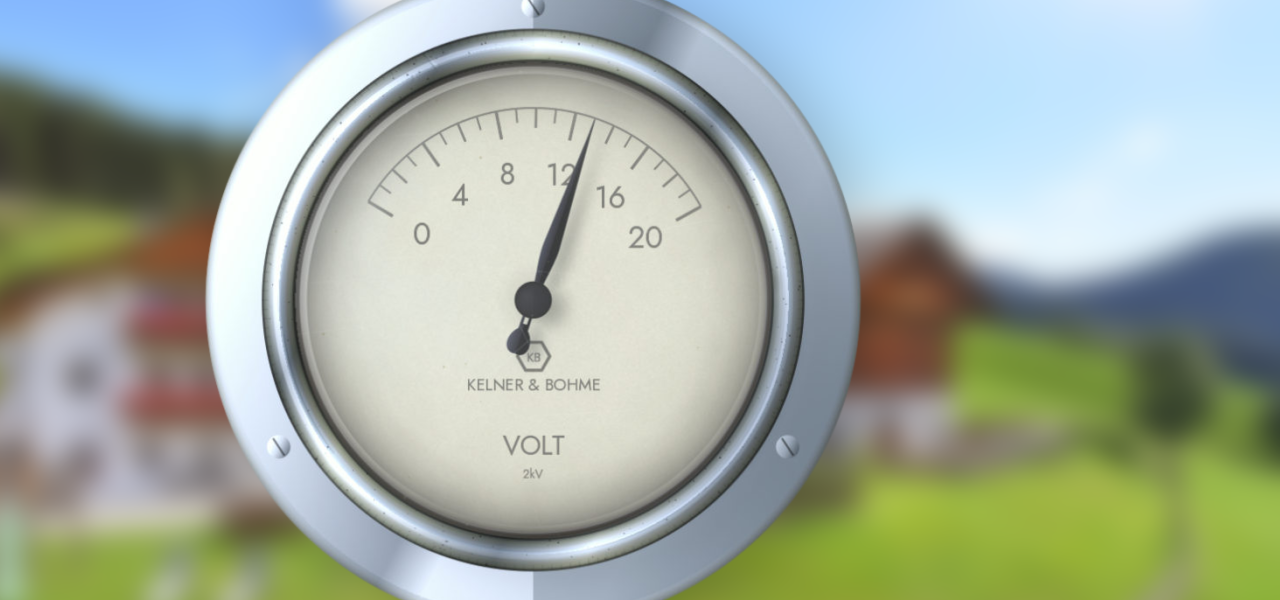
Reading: value=13 unit=V
